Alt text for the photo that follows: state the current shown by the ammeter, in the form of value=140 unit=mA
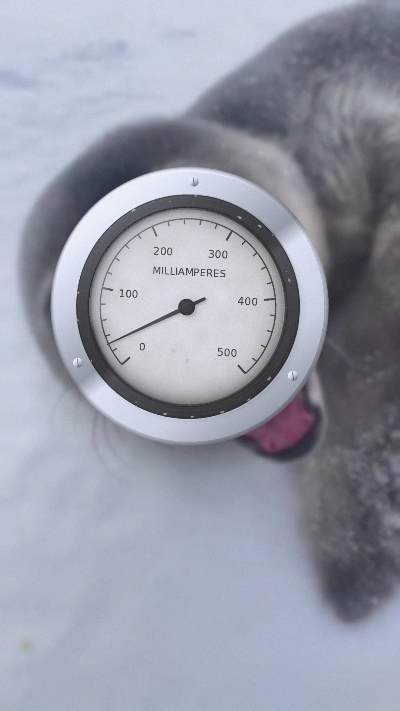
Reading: value=30 unit=mA
